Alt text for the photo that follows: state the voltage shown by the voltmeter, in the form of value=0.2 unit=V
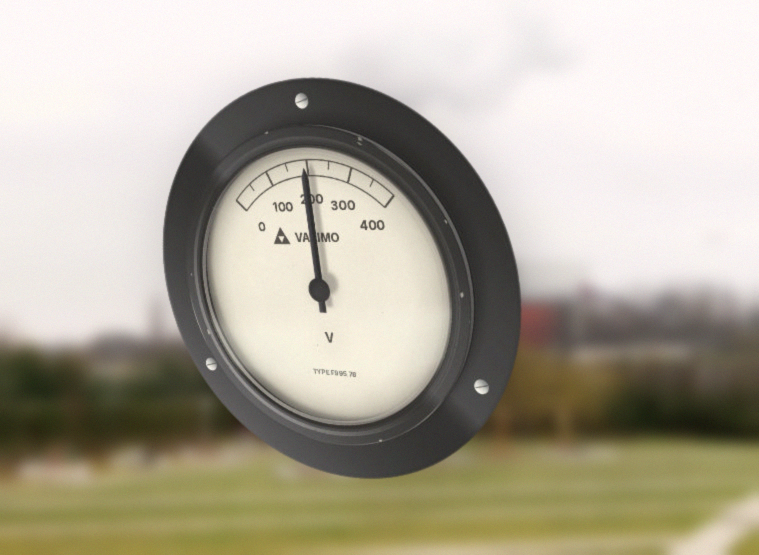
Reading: value=200 unit=V
